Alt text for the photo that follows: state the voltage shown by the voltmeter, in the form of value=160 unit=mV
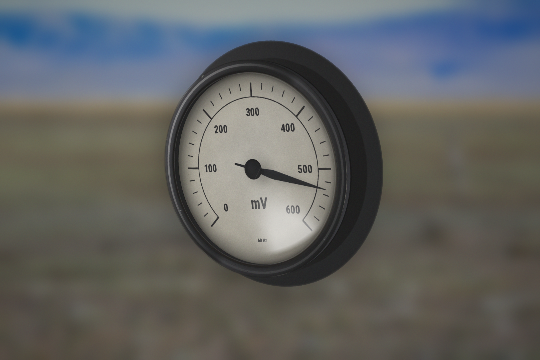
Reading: value=530 unit=mV
